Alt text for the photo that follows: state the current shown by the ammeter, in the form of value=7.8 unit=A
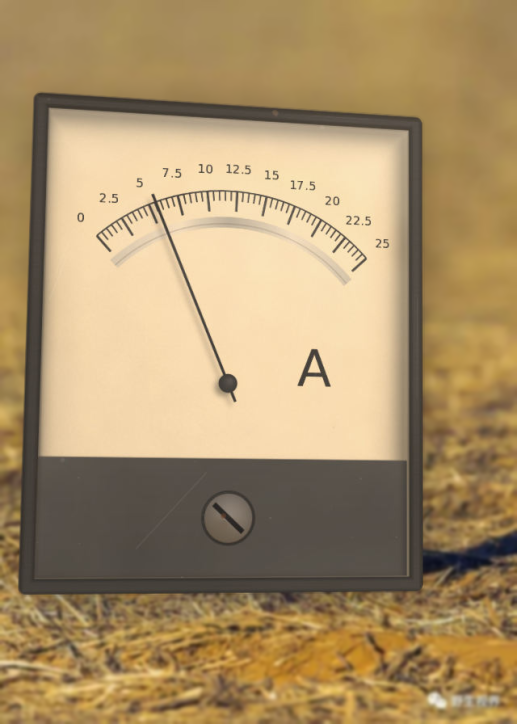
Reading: value=5.5 unit=A
